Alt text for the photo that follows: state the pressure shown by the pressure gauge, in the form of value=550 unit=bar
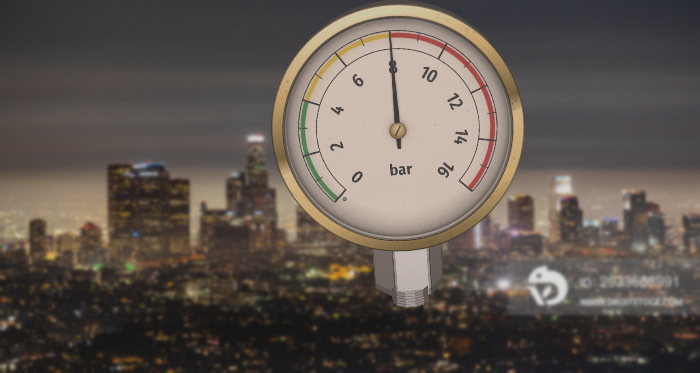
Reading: value=8 unit=bar
